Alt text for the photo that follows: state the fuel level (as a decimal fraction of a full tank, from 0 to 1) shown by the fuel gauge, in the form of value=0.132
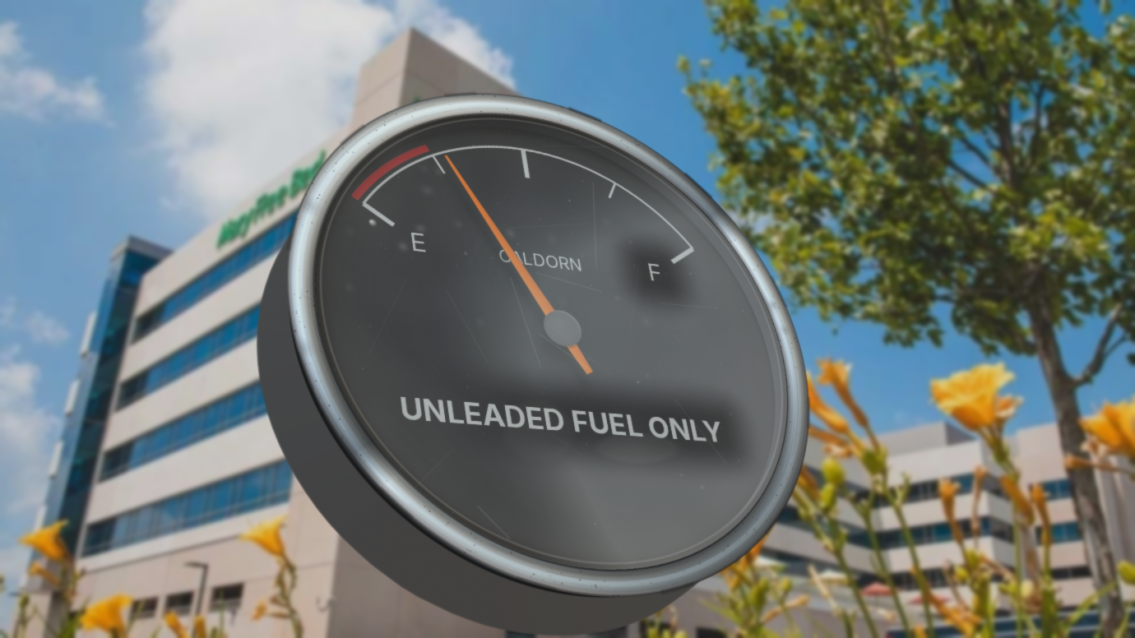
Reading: value=0.25
